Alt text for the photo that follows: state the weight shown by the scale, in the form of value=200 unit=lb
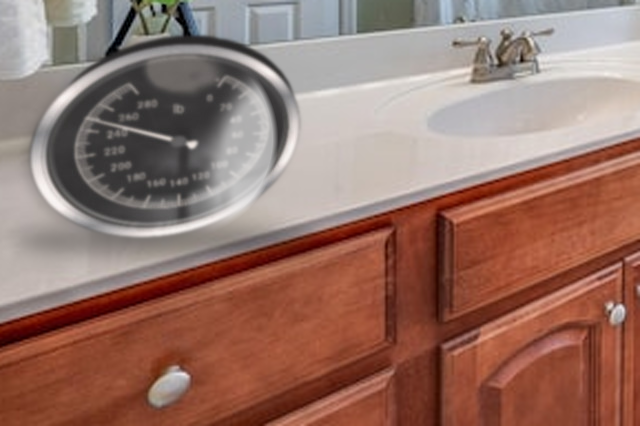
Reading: value=250 unit=lb
